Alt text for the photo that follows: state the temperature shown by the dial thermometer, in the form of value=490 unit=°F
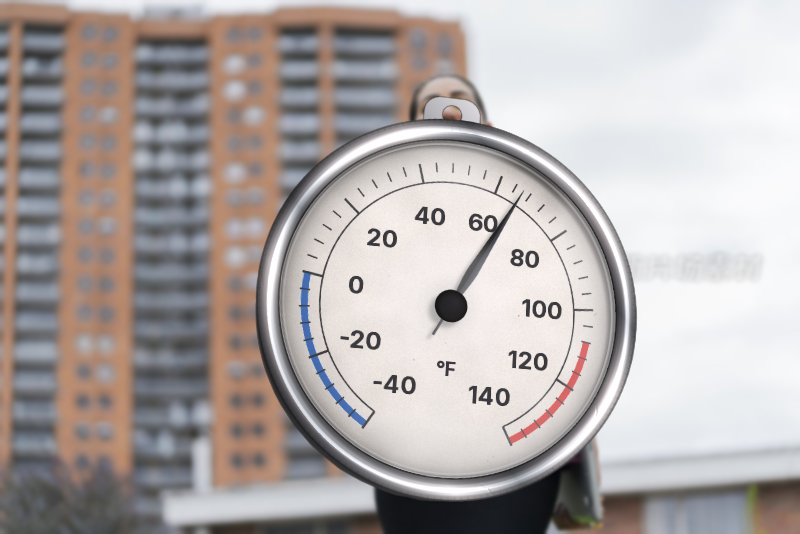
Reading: value=66 unit=°F
